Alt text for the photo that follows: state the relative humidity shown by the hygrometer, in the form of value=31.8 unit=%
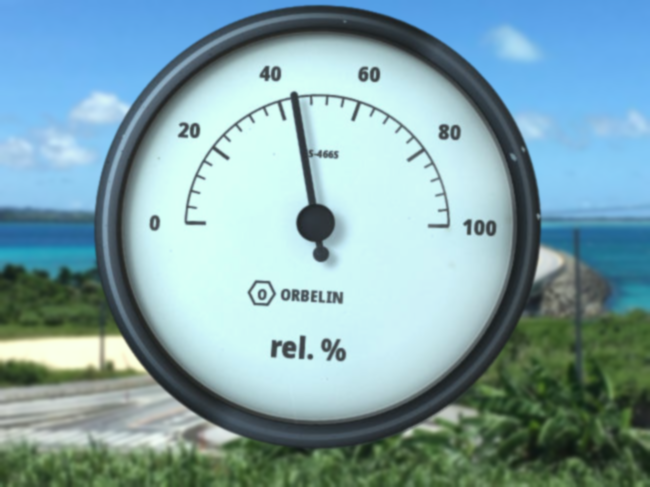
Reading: value=44 unit=%
